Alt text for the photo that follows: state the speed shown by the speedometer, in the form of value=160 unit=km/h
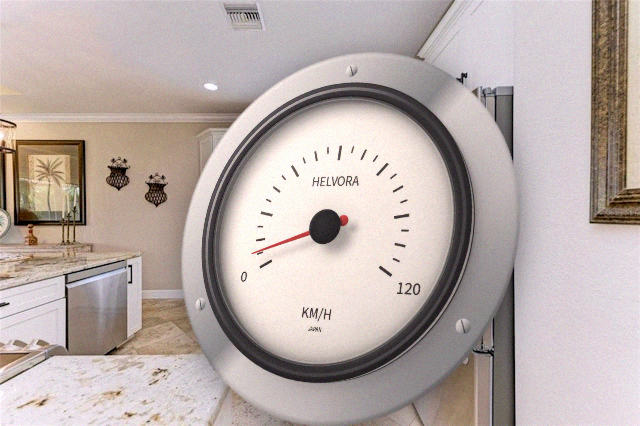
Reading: value=5 unit=km/h
